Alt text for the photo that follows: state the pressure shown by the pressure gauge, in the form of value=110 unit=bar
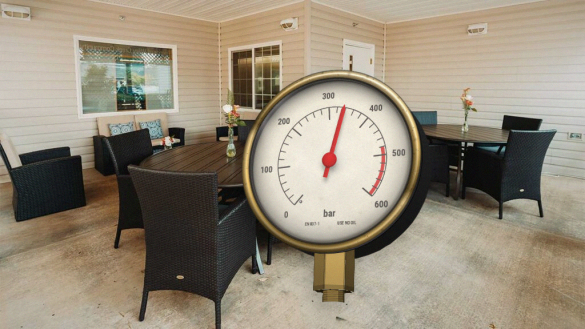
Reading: value=340 unit=bar
